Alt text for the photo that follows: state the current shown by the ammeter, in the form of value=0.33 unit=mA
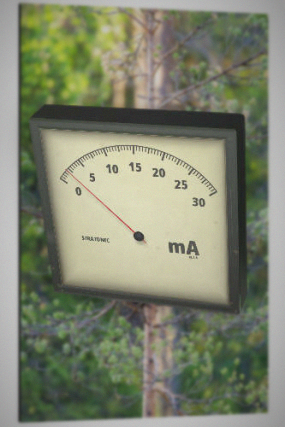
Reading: value=2.5 unit=mA
